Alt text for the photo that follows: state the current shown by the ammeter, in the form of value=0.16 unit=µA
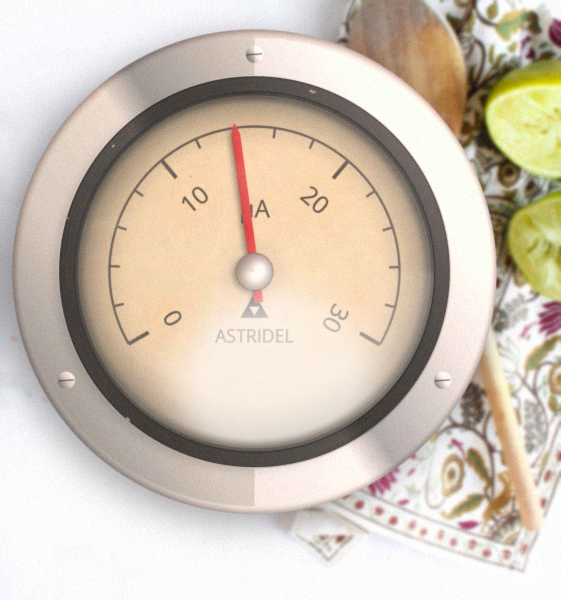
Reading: value=14 unit=µA
